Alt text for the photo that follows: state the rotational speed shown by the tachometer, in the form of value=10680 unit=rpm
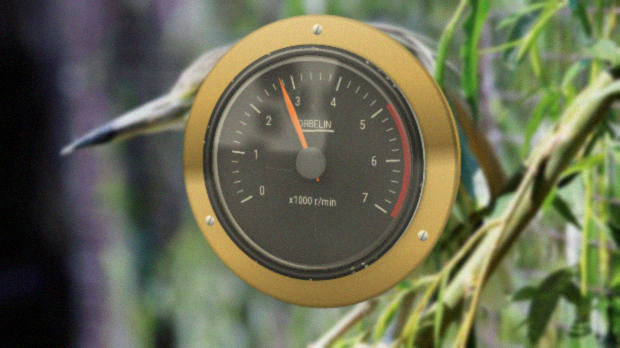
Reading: value=2800 unit=rpm
